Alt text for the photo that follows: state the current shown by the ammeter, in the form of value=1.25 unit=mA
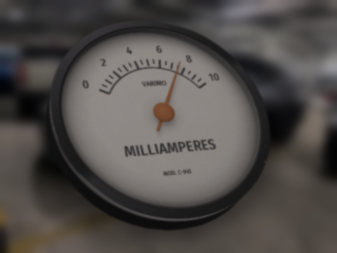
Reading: value=7.5 unit=mA
